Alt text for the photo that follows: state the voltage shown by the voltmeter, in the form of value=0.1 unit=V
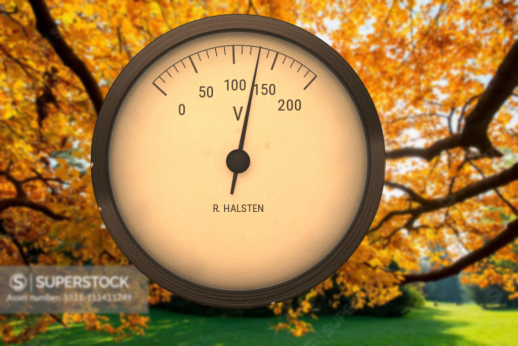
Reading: value=130 unit=V
